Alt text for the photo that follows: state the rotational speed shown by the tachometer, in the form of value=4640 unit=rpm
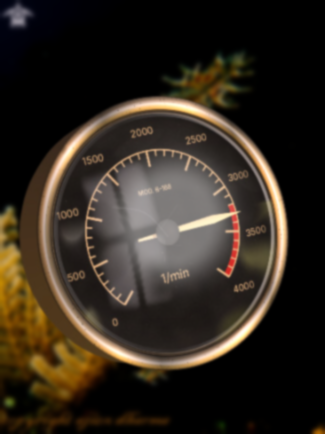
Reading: value=3300 unit=rpm
